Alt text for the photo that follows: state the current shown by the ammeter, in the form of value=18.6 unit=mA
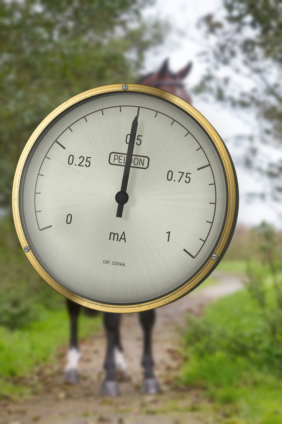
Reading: value=0.5 unit=mA
